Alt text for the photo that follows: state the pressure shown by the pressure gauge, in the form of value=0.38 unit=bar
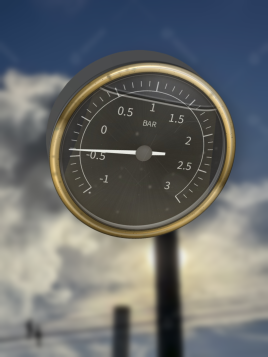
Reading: value=-0.4 unit=bar
